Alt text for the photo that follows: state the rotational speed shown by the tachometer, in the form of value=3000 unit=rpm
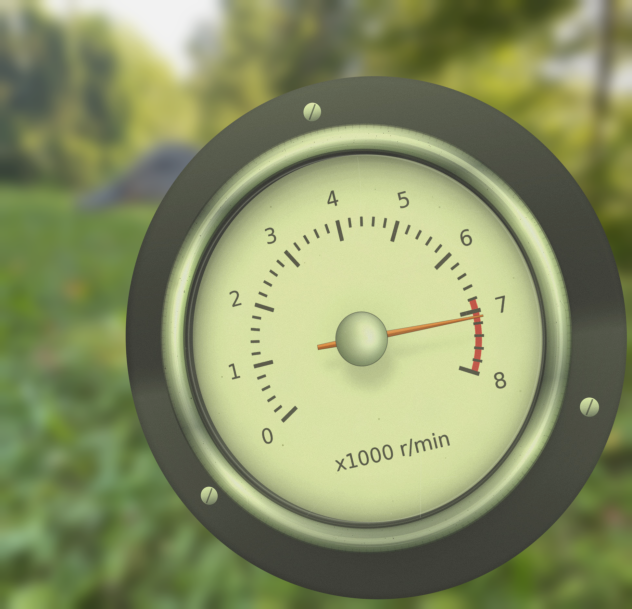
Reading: value=7100 unit=rpm
